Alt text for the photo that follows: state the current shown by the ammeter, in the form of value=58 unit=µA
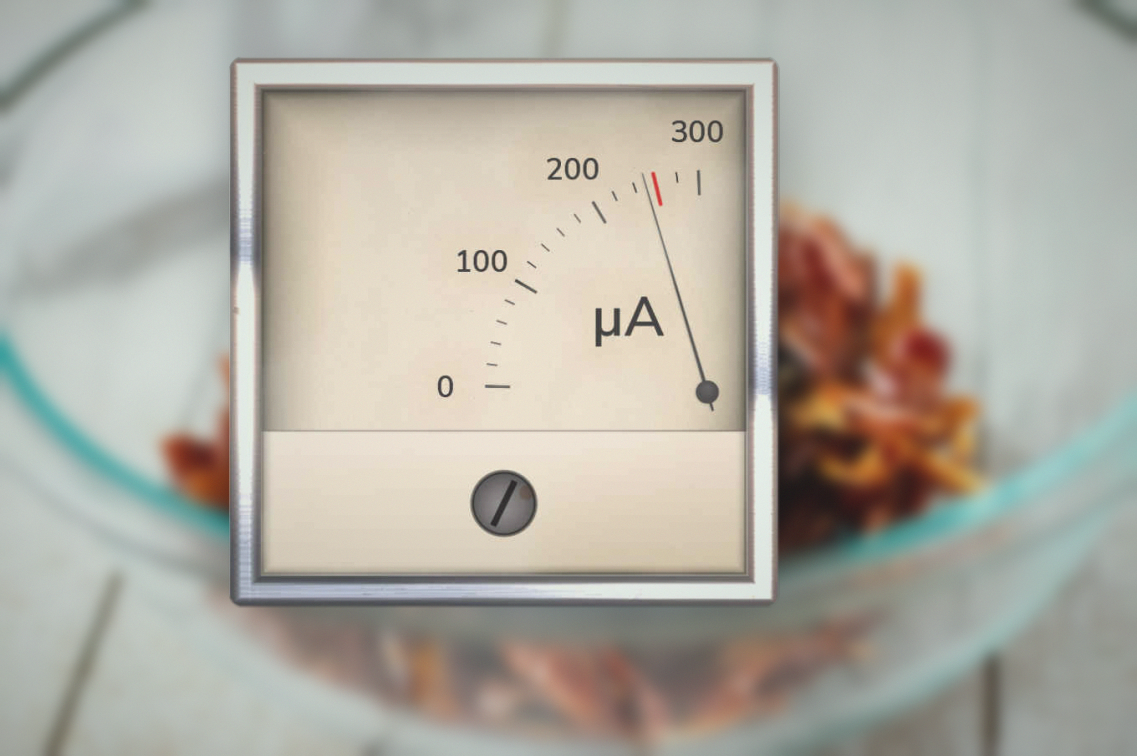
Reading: value=250 unit=µA
